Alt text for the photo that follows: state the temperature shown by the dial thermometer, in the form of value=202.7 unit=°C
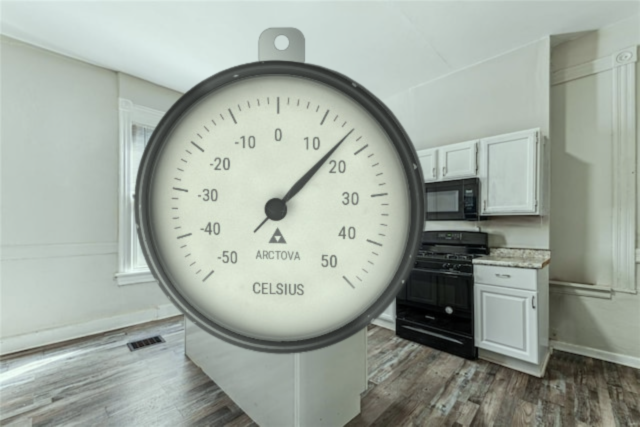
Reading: value=16 unit=°C
